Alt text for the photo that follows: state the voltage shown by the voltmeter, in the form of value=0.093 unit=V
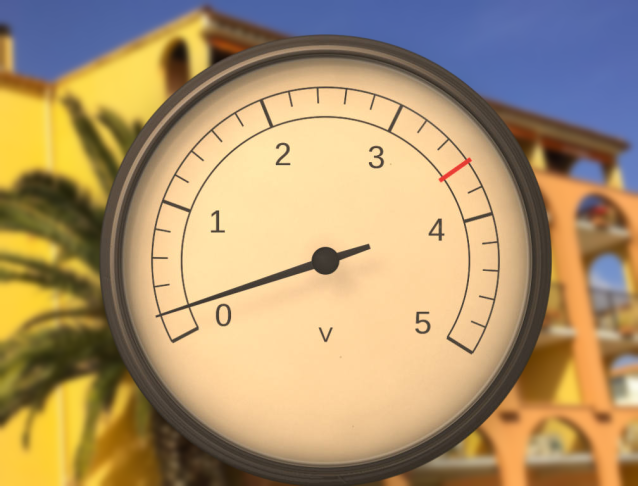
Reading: value=0.2 unit=V
